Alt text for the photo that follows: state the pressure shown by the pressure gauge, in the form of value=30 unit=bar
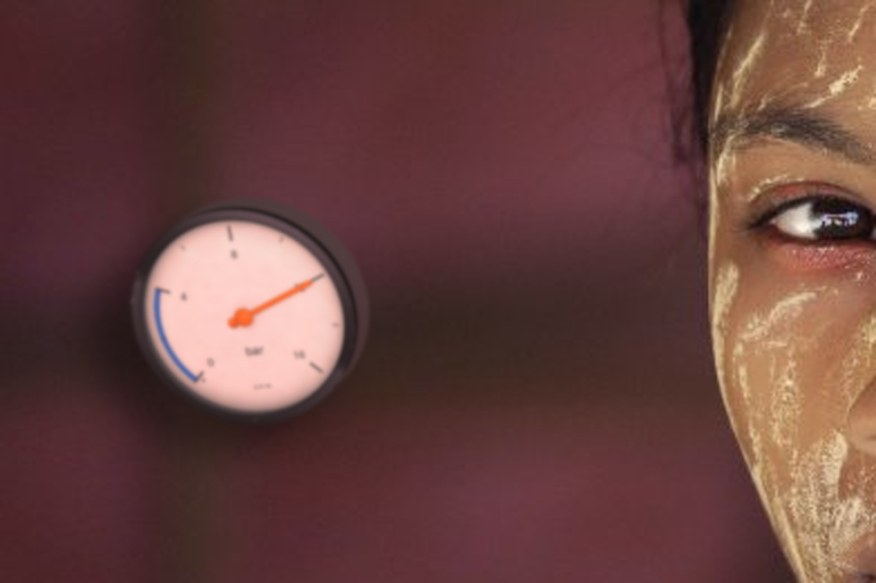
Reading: value=12 unit=bar
